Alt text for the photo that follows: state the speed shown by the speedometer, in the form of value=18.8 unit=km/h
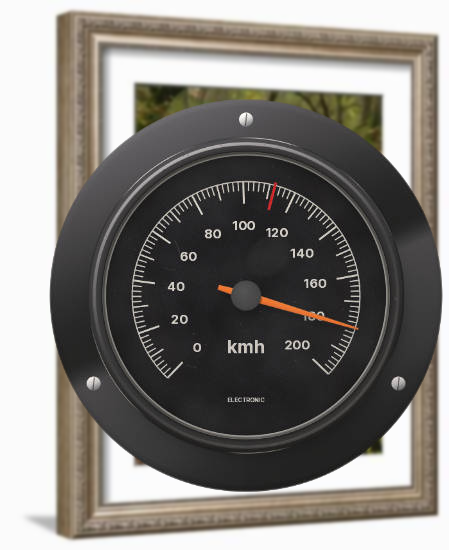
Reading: value=180 unit=km/h
